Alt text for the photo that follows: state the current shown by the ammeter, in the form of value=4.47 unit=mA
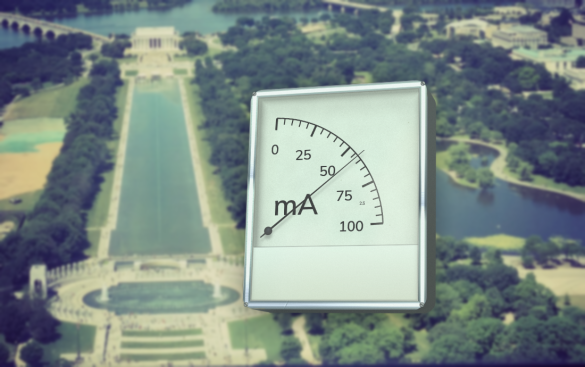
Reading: value=57.5 unit=mA
